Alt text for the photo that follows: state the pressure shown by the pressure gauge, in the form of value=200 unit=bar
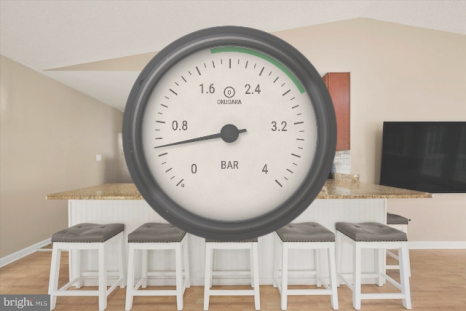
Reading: value=0.5 unit=bar
